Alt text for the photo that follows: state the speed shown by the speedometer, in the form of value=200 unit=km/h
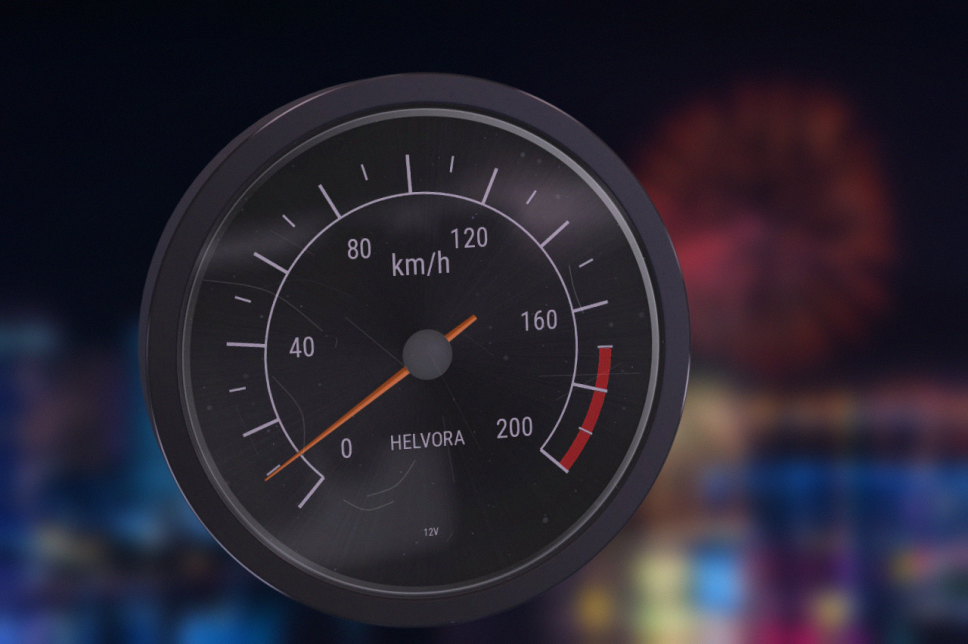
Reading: value=10 unit=km/h
